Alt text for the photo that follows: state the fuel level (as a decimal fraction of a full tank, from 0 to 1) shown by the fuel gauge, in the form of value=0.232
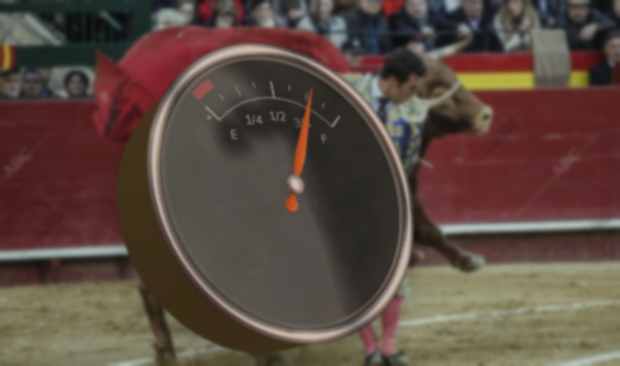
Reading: value=0.75
